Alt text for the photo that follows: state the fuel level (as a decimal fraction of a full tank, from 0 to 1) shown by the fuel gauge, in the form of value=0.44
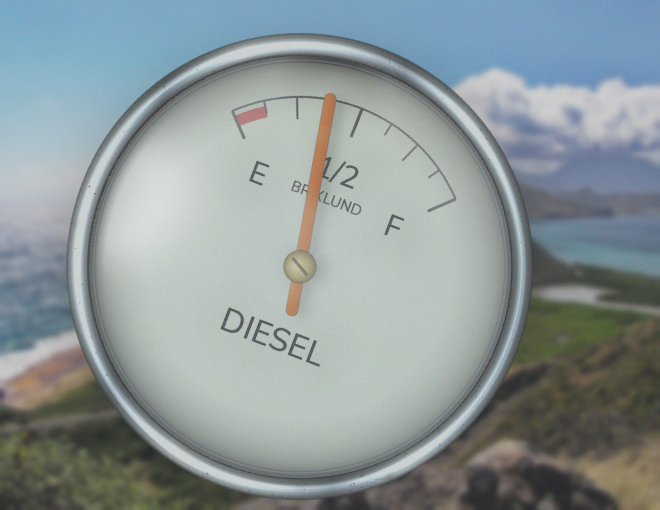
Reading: value=0.375
